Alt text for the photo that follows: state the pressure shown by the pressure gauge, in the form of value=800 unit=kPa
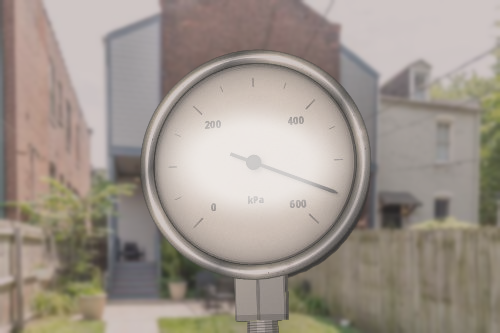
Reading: value=550 unit=kPa
